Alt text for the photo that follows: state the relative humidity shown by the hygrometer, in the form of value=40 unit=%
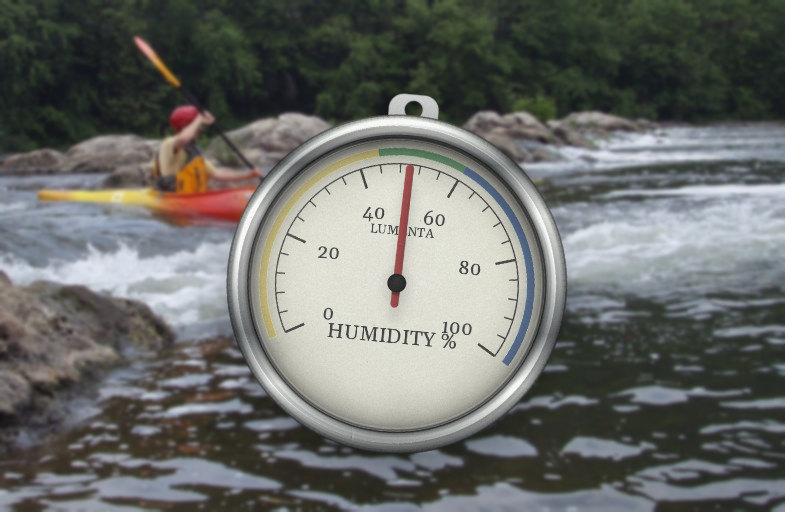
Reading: value=50 unit=%
